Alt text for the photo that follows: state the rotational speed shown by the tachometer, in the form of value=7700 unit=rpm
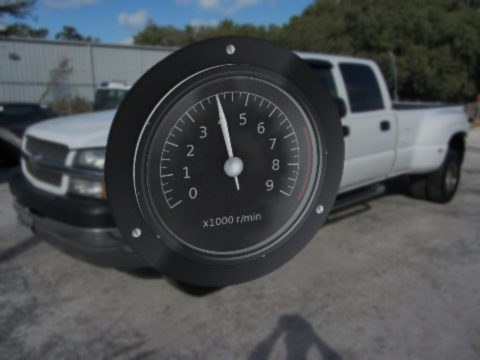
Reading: value=4000 unit=rpm
